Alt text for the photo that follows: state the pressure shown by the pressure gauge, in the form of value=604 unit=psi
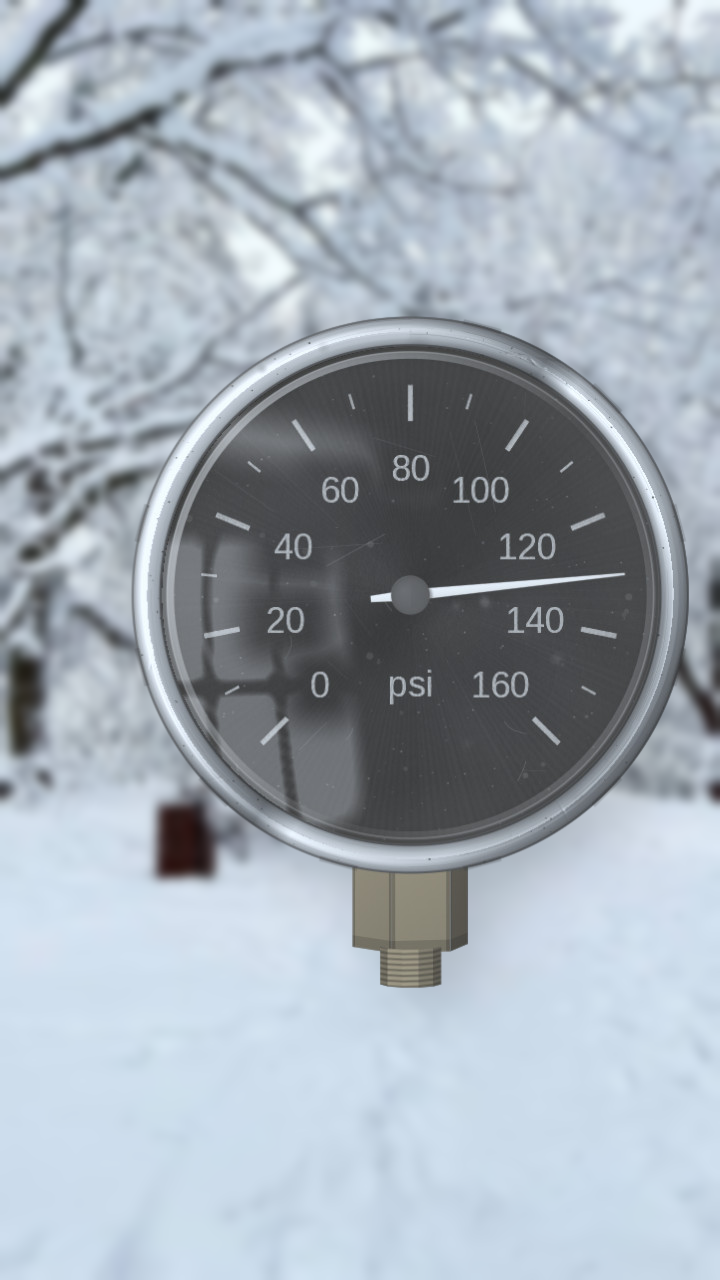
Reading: value=130 unit=psi
